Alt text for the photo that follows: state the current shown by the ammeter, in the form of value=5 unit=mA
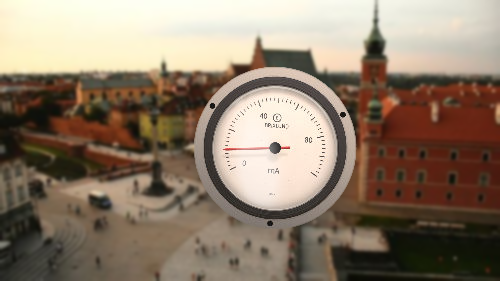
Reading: value=10 unit=mA
